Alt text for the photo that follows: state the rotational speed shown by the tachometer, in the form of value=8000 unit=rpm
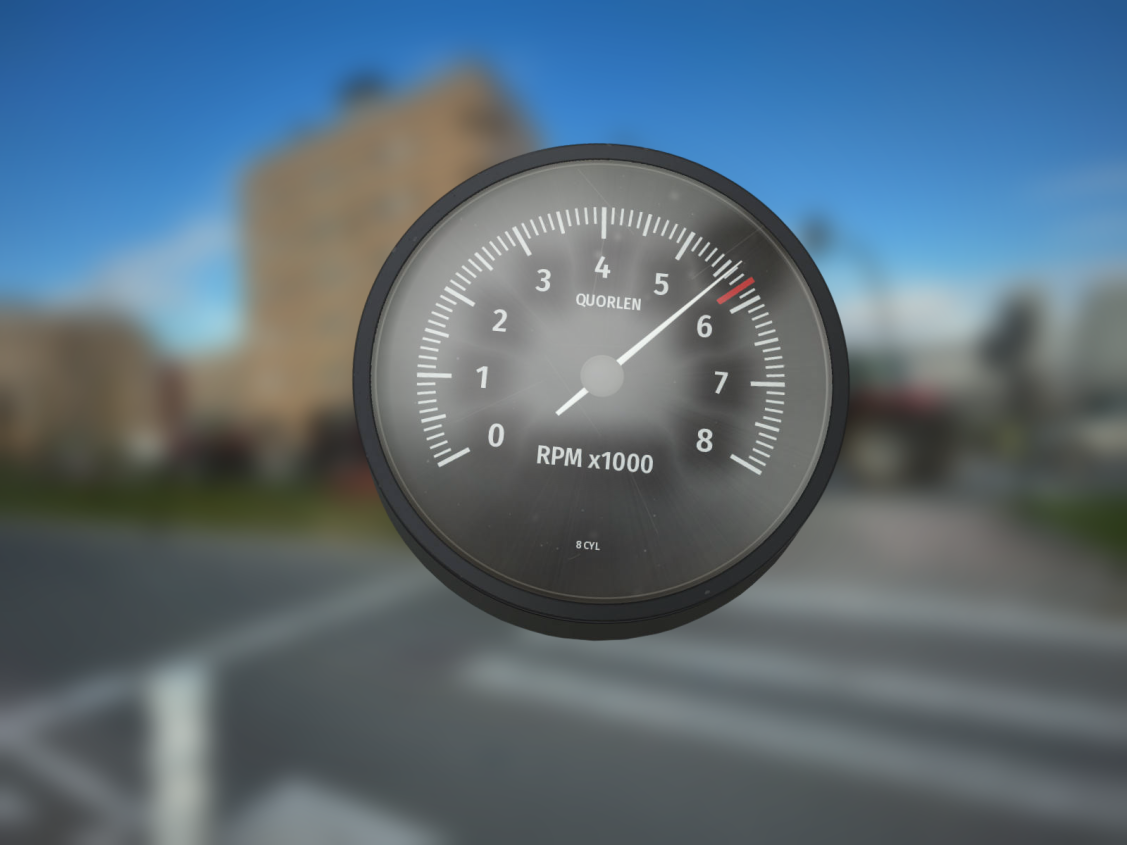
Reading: value=5600 unit=rpm
